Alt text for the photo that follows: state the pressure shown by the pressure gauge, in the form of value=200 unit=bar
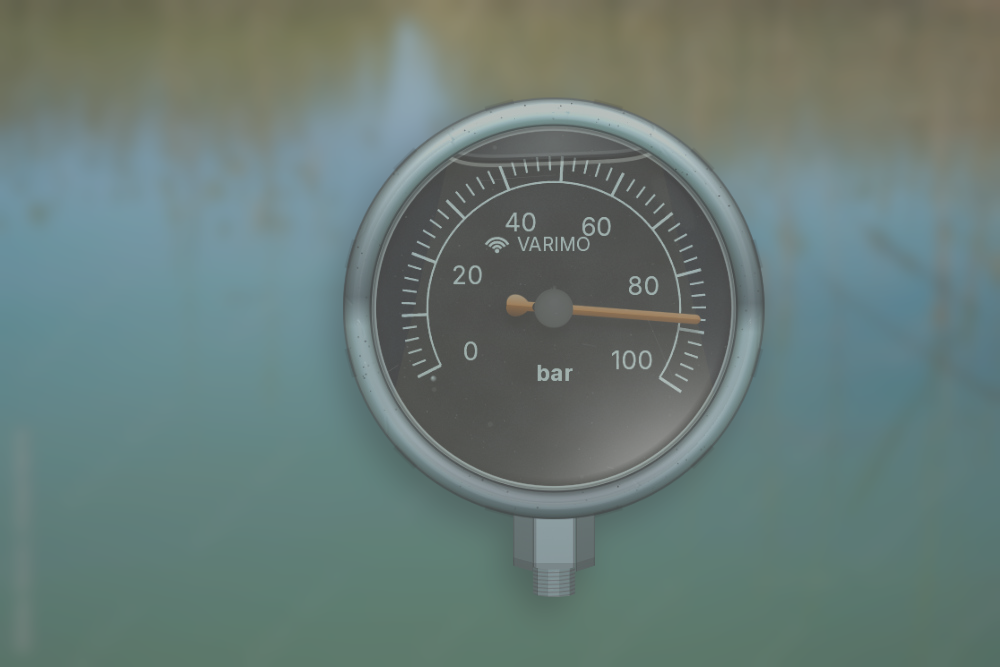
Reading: value=88 unit=bar
